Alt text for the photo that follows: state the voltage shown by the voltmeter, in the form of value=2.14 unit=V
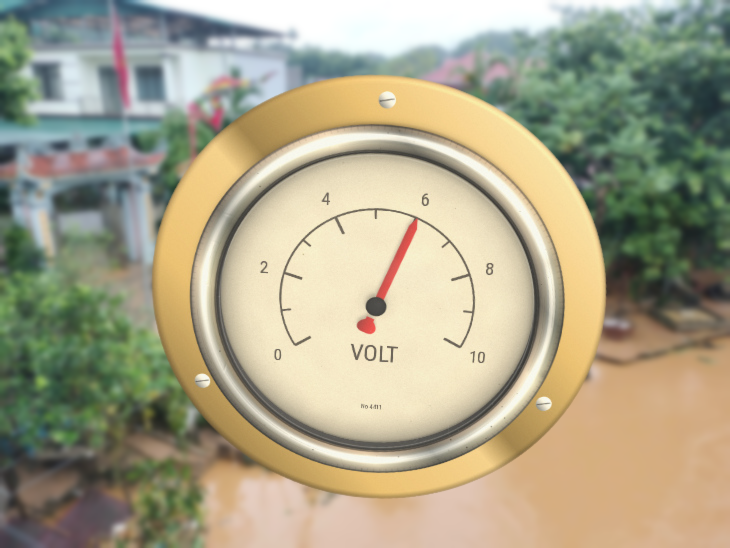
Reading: value=6 unit=V
